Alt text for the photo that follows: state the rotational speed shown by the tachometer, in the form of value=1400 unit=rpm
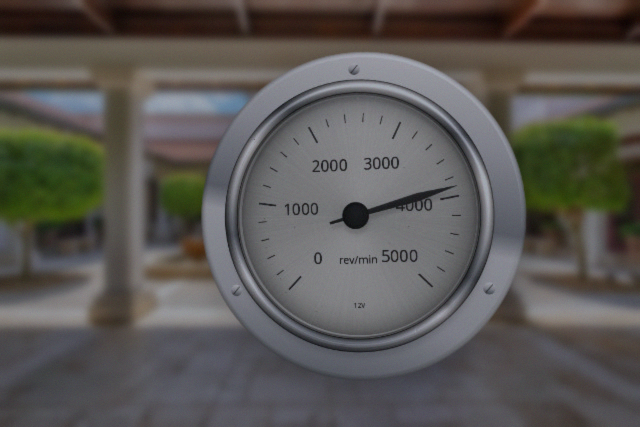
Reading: value=3900 unit=rpm
